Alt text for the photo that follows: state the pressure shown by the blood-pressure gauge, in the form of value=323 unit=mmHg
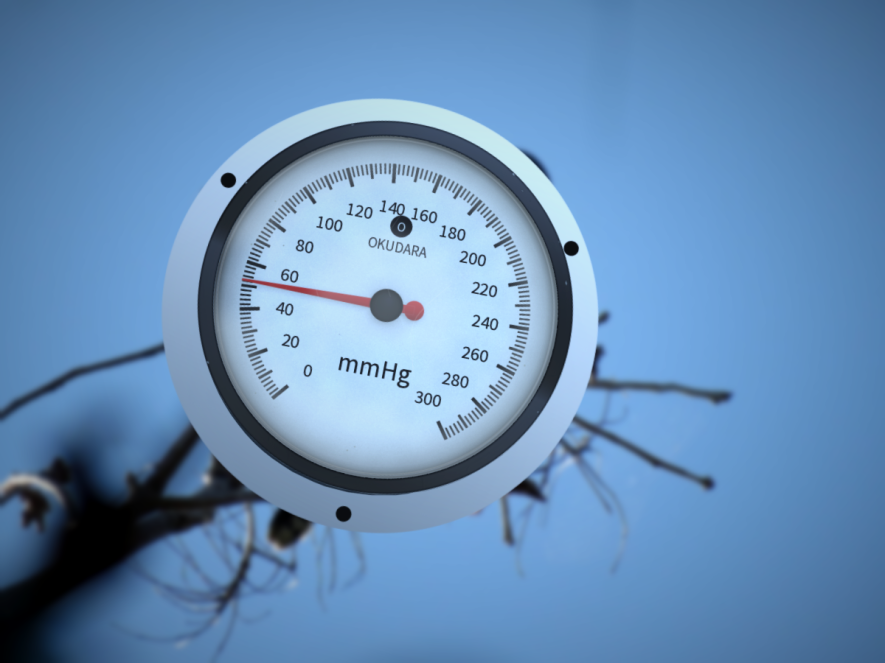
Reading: value=52 unit=mmHg
